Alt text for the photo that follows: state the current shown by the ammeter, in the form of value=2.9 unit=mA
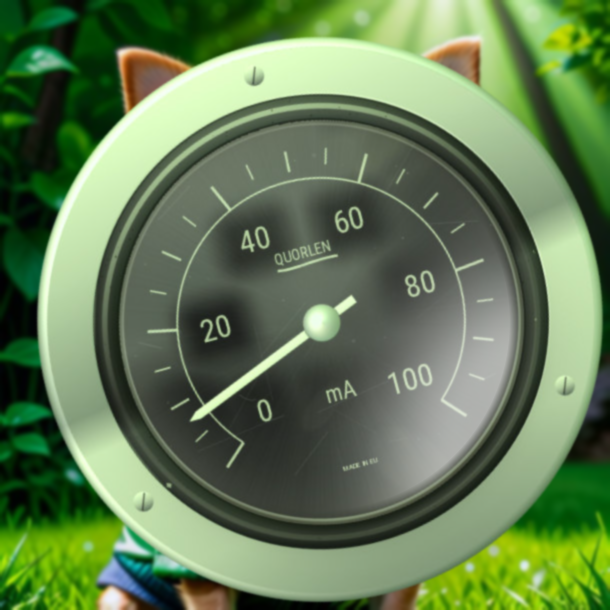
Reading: value=7.5 unit=mA
